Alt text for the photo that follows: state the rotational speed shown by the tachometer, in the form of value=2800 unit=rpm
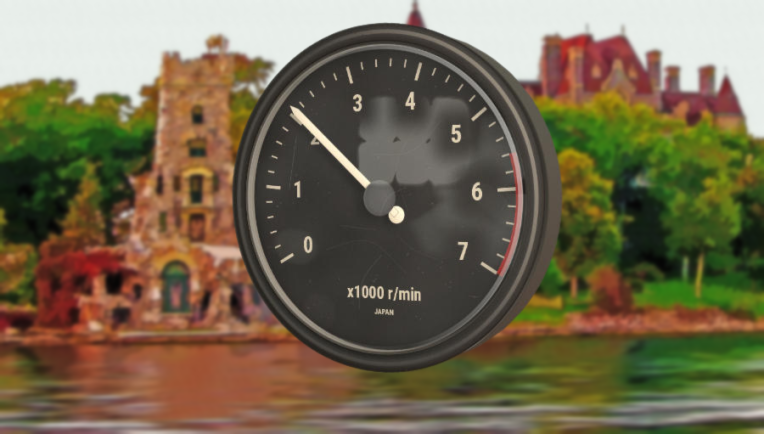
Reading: value=2100 unit=rpm
